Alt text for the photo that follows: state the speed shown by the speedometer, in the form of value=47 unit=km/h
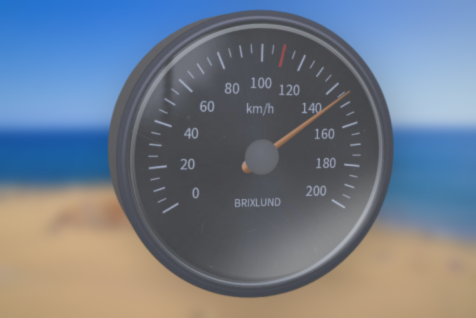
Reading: value=145 unit=km/h
